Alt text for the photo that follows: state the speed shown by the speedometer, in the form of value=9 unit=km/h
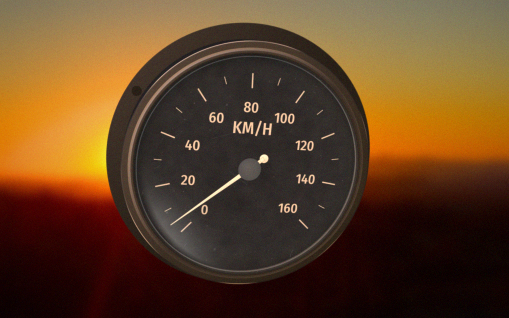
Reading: value=5 unit=km/h
